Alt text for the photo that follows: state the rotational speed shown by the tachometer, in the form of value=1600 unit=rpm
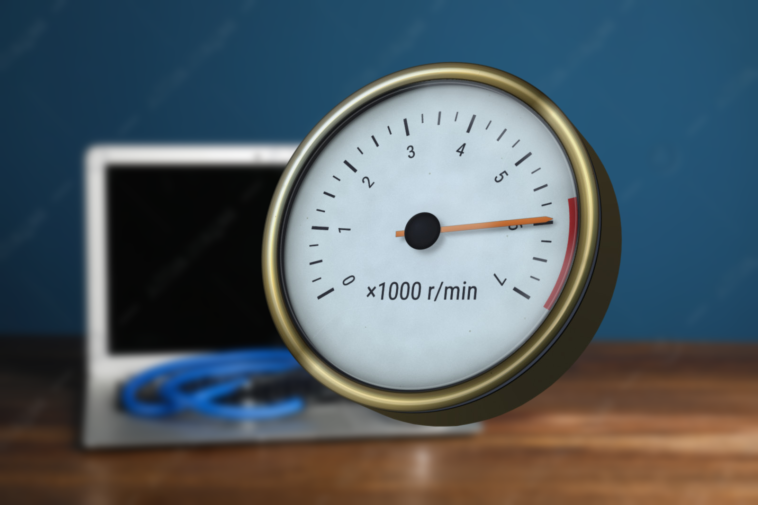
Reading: value=6000 unit=rpm
